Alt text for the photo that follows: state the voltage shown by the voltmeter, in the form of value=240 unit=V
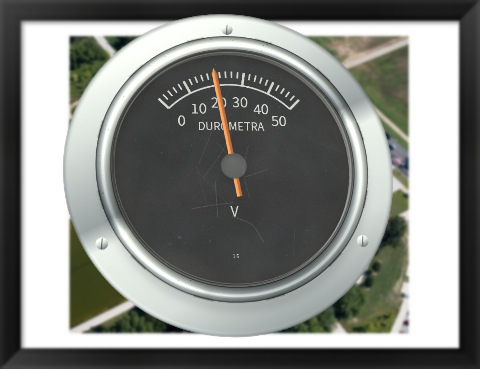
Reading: value=20 unit=V
